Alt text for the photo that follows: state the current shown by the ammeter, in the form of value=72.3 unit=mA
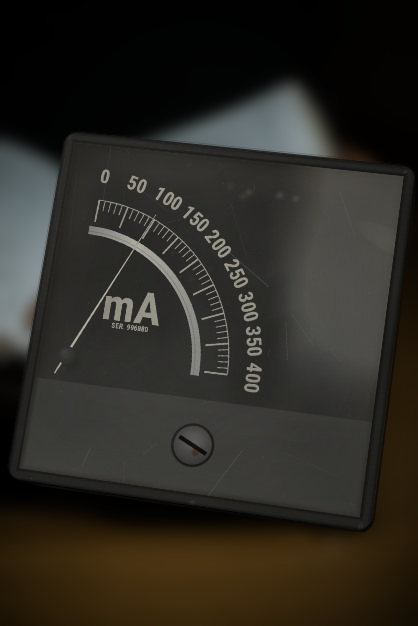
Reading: value=100 unit=mA
